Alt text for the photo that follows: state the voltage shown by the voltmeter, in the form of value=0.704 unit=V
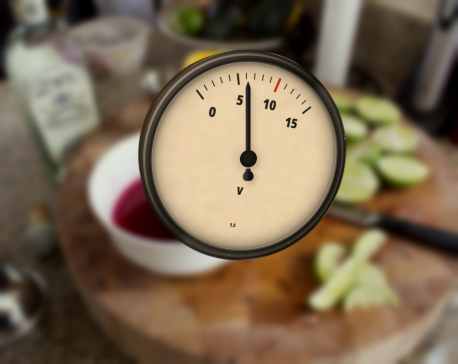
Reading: value=6 unit=V
